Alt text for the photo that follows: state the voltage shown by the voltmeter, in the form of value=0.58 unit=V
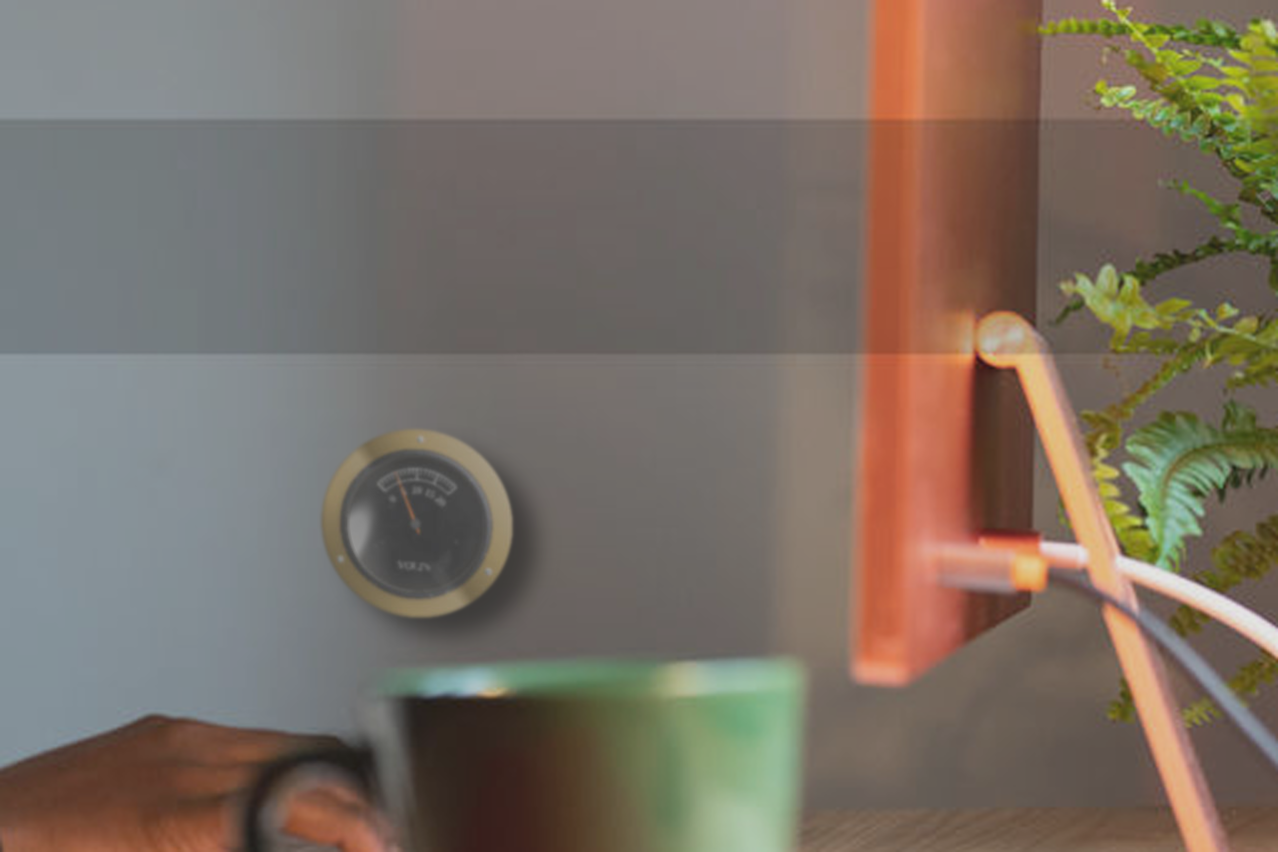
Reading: value=5 unit=V
